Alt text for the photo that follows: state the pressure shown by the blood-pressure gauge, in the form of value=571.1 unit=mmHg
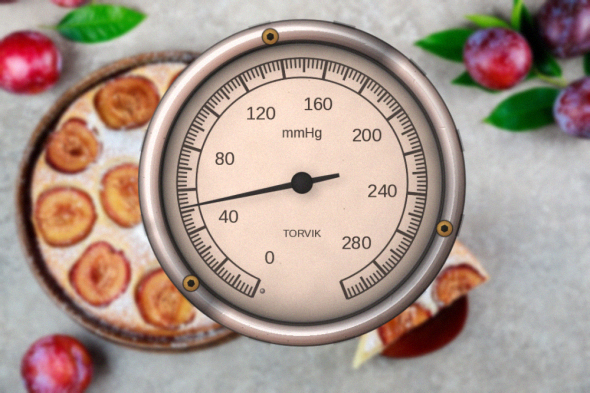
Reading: value=52 unit=mmHg
